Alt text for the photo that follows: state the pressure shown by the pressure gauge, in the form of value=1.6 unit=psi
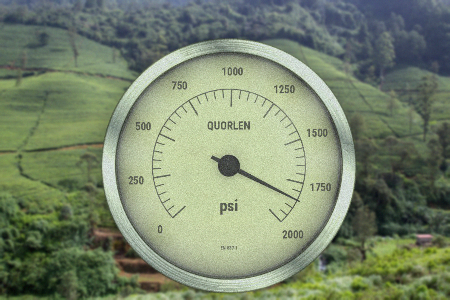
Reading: value=1850 unit=psi
